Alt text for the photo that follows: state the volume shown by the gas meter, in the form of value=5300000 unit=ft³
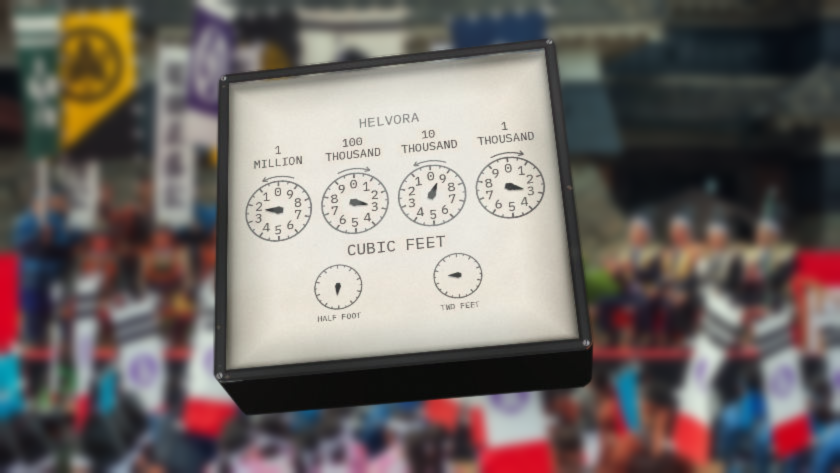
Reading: value=229300 unit=ft³
